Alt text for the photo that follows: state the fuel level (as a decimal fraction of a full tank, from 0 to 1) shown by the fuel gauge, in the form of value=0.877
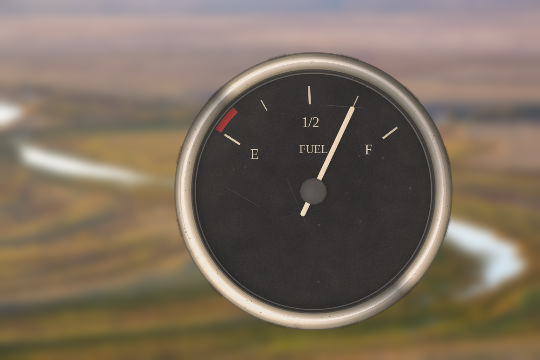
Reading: value=0.75
